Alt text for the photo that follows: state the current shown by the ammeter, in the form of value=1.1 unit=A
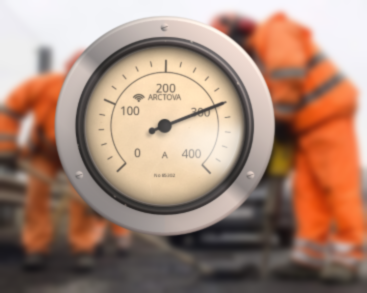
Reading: value=300 unit=A
